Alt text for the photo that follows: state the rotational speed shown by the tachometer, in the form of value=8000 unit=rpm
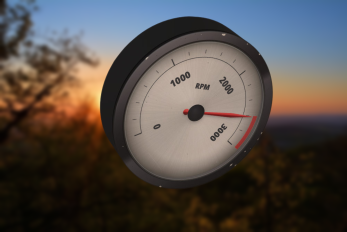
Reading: value=2600 unit=rpm
